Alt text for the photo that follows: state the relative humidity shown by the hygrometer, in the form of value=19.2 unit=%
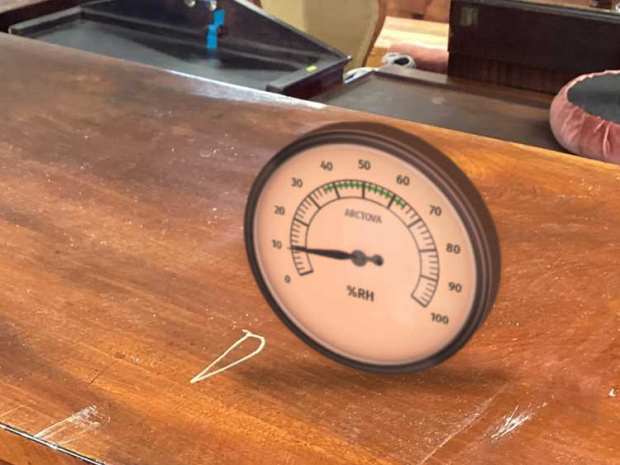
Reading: value=10 unit=%
